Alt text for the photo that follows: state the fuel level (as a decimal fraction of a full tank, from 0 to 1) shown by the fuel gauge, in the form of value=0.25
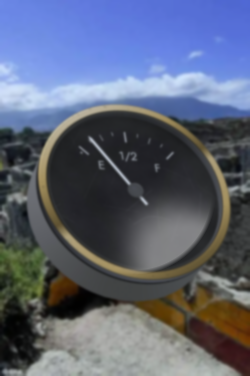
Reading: value=0.125
